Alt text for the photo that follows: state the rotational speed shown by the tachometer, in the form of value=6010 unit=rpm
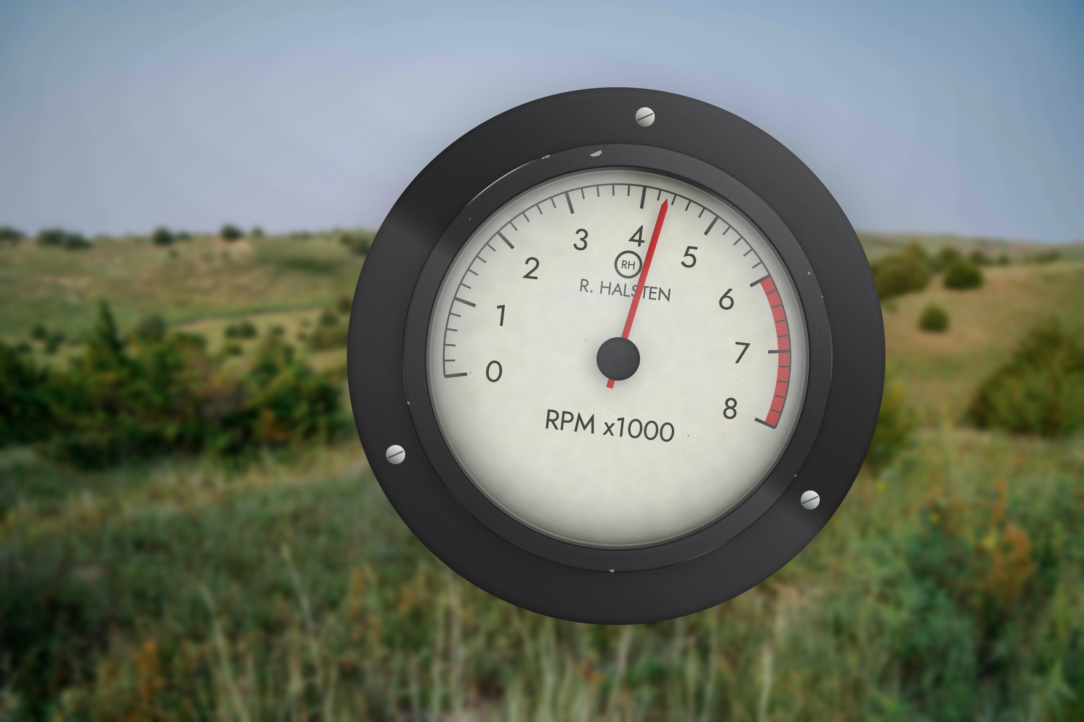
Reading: value=4300 unit=rpm
